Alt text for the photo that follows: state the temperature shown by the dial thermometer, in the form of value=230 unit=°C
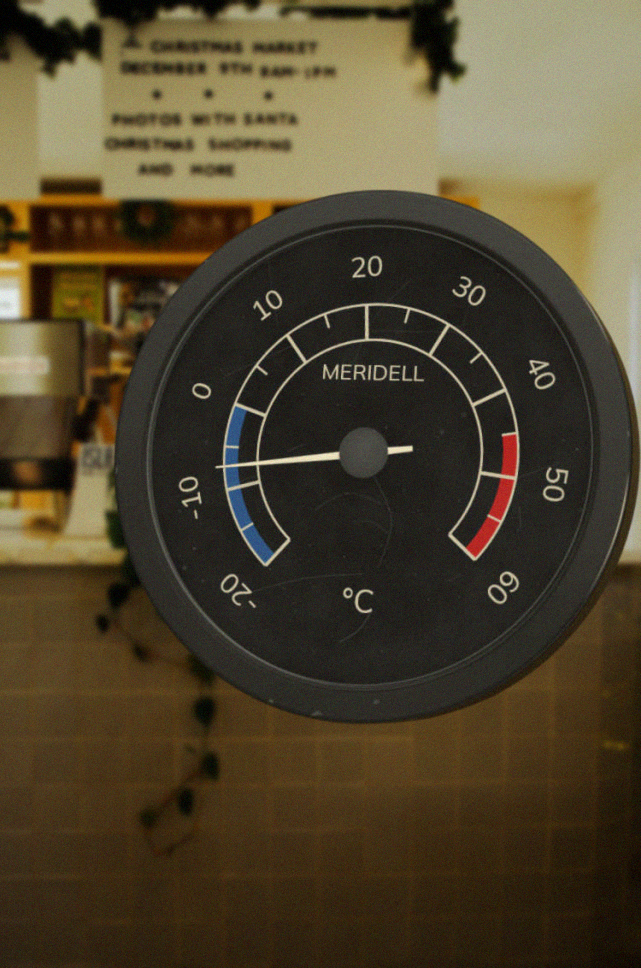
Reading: value=-7.5 unit=°C
